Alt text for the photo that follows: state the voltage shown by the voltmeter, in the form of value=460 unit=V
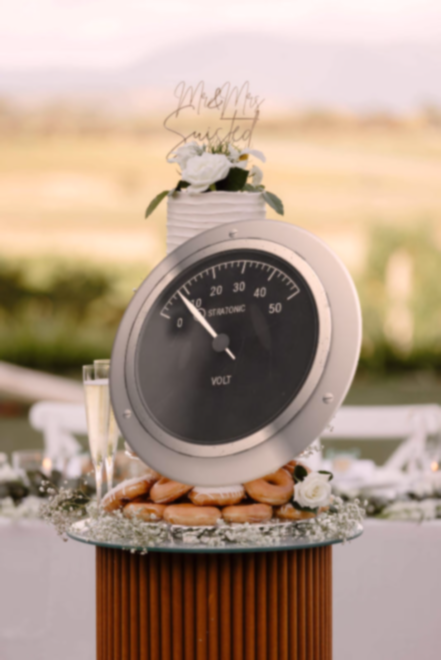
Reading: value=8 unit=V
